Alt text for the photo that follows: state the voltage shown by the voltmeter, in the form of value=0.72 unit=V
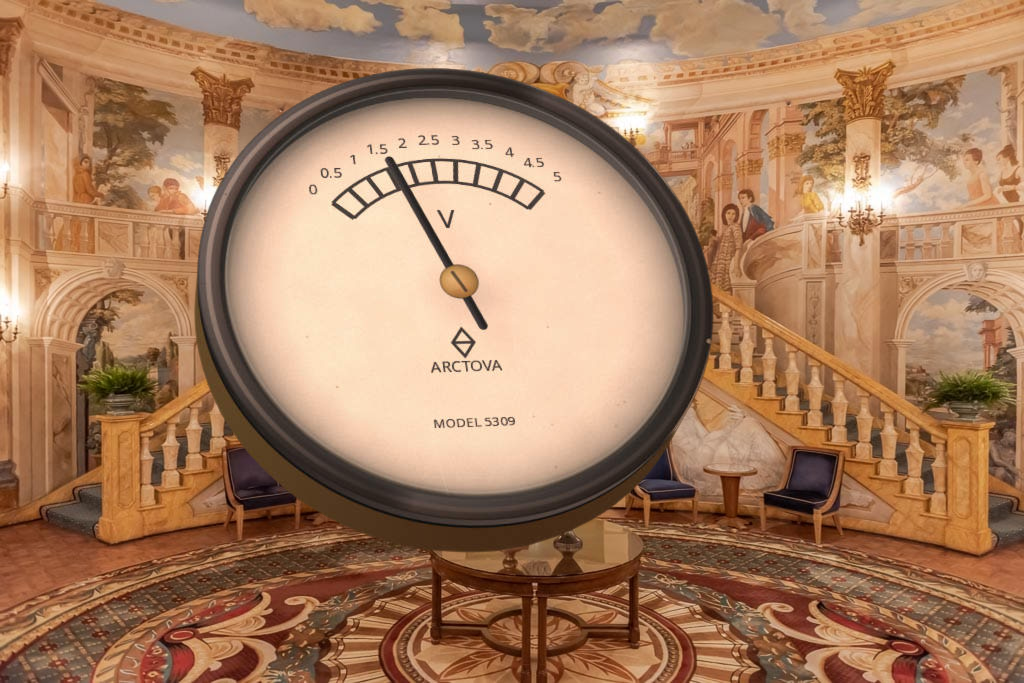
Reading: value=1.5 unit=V
